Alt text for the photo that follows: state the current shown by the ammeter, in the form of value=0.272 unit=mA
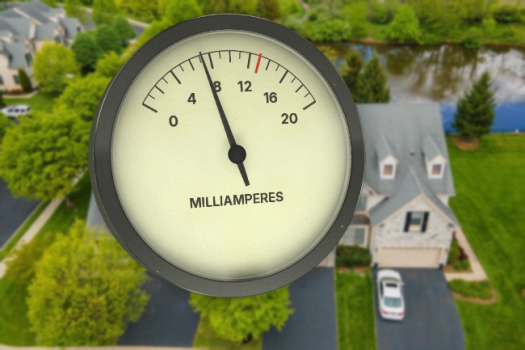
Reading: value=7 unit=mA
